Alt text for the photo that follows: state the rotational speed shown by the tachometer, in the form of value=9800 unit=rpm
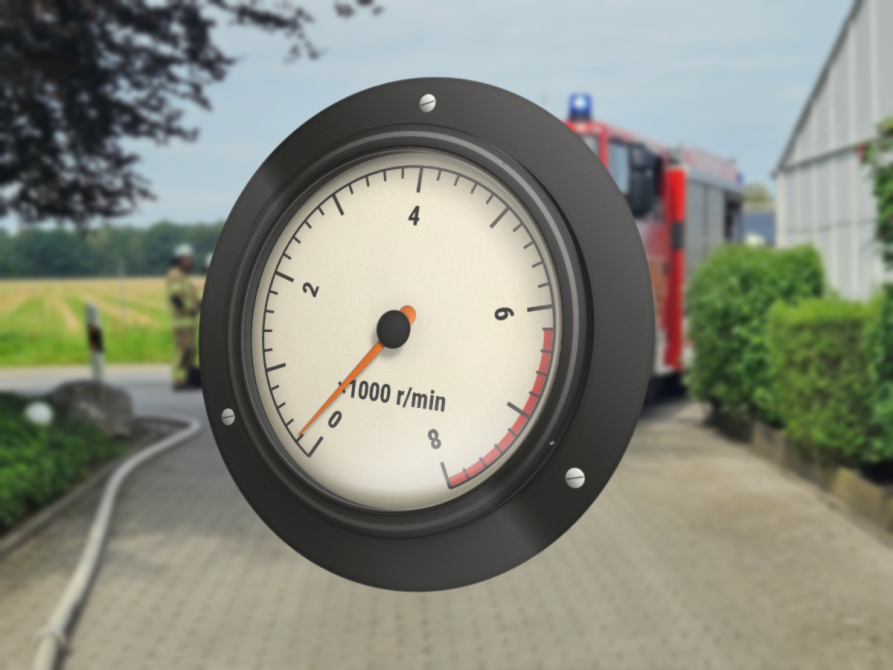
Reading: value=200 unit=rpm
